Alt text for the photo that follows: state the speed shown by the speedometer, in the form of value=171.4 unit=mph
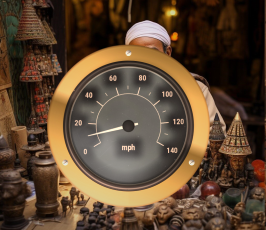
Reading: value=10 unit=mph
